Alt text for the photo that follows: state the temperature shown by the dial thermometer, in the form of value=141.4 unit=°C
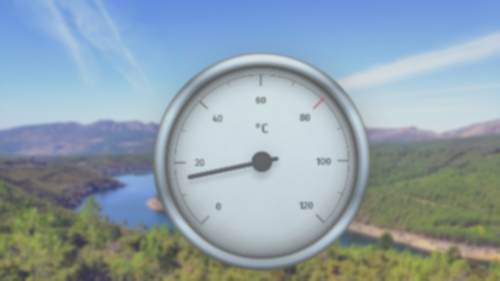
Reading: value=15 unit=°C
